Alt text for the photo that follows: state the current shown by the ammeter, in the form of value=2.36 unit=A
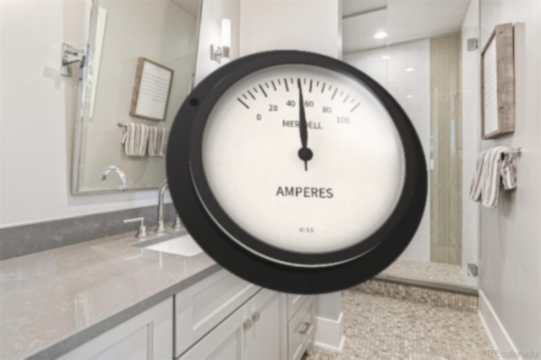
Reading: value=50 unit=A
